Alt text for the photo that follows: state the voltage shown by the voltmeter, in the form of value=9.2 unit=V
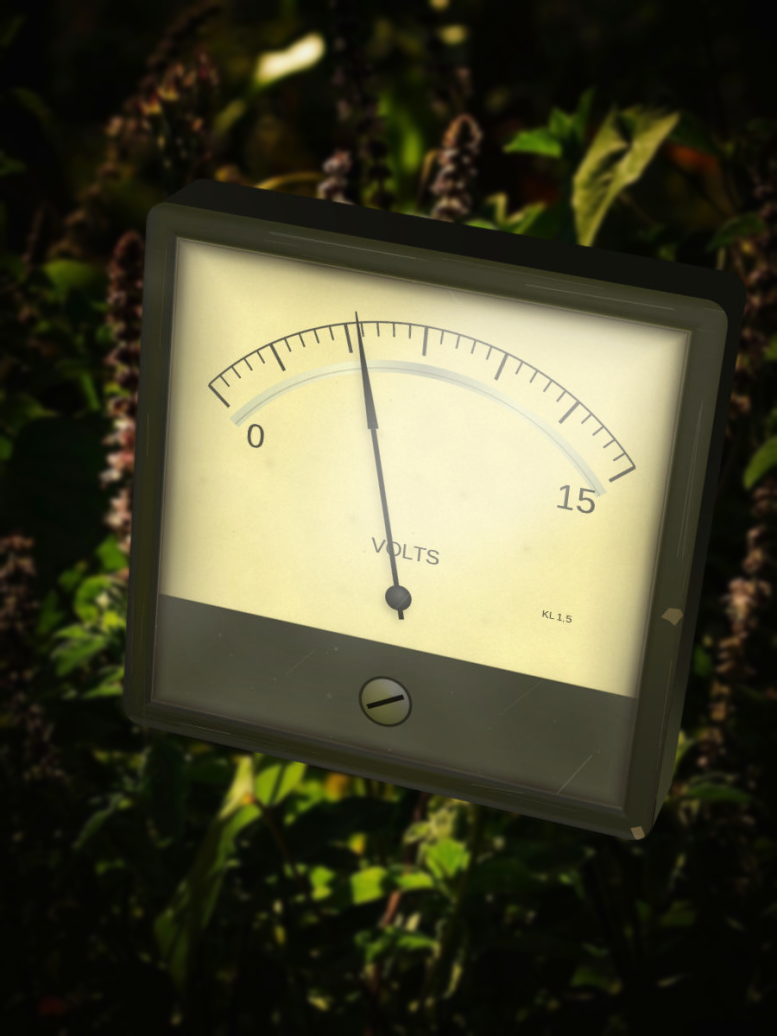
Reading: value=5.5 unit=V
